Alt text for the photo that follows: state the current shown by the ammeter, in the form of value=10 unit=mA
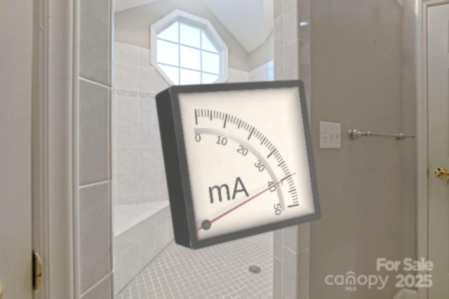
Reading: value=40 unit=mA
